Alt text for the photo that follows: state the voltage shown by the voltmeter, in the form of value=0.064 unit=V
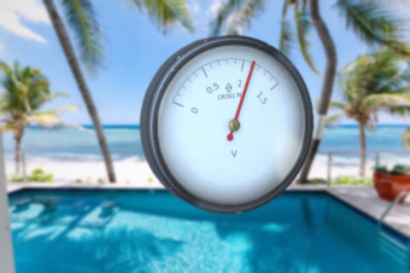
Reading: value=1.1 unit=V
